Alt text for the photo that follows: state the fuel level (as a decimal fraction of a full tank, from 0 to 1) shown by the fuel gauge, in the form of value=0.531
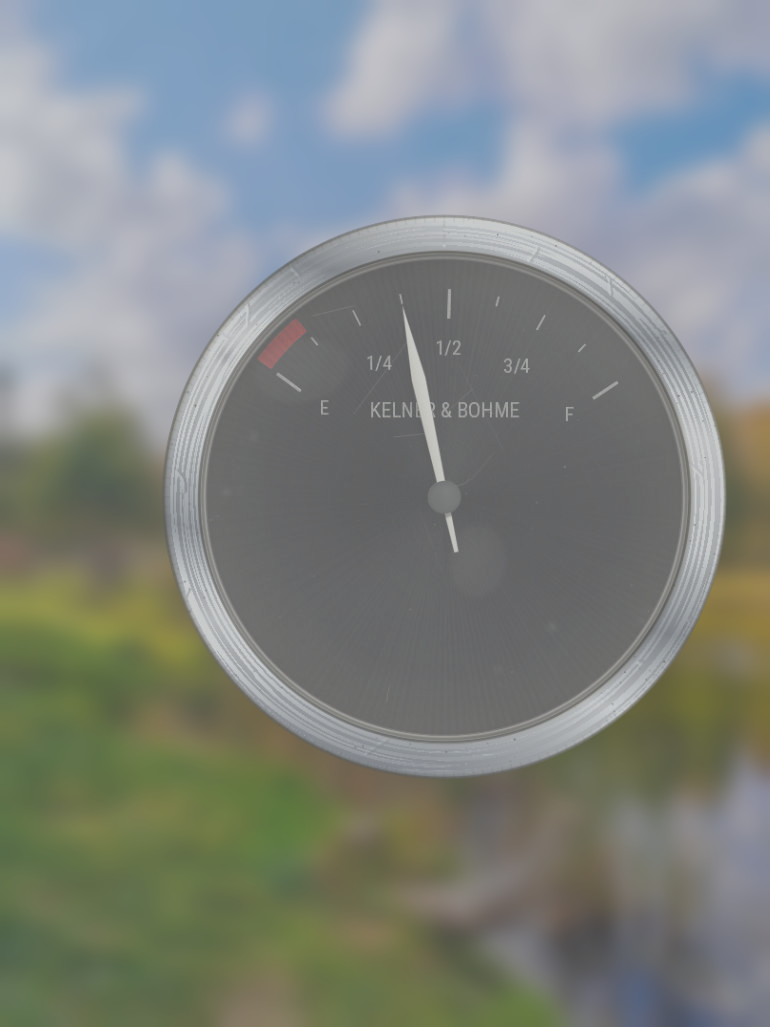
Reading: value=0.375
